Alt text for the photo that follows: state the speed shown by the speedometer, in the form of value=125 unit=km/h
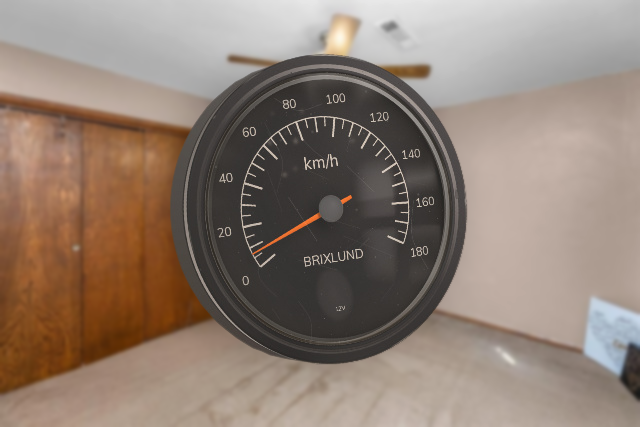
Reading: value=7.5 unit=km/h
